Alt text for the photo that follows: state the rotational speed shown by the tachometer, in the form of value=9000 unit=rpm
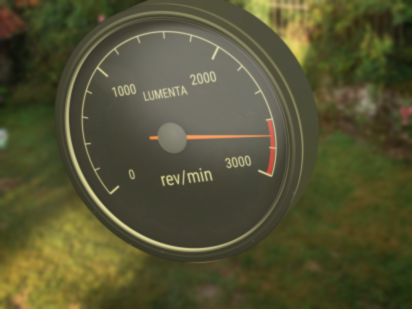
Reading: value=2700 unit=rpm
